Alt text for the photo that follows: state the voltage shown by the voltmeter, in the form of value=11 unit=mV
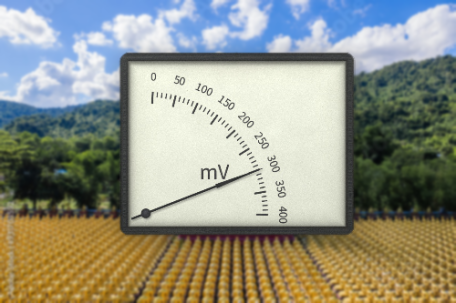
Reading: value=300 unit=mV
